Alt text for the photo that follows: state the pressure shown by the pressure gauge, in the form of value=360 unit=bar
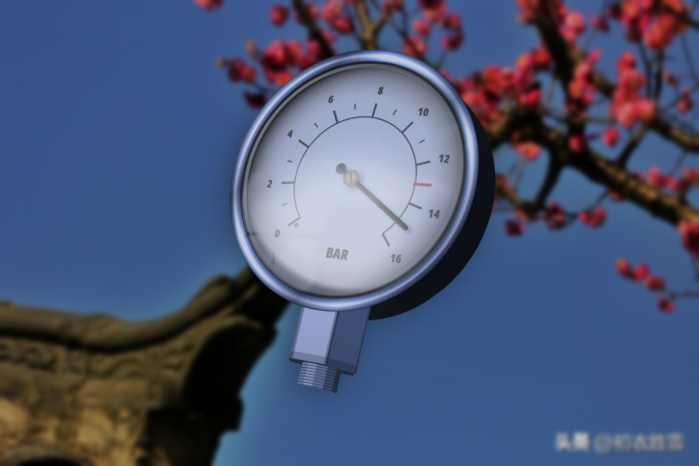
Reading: value=15 unit=bar
